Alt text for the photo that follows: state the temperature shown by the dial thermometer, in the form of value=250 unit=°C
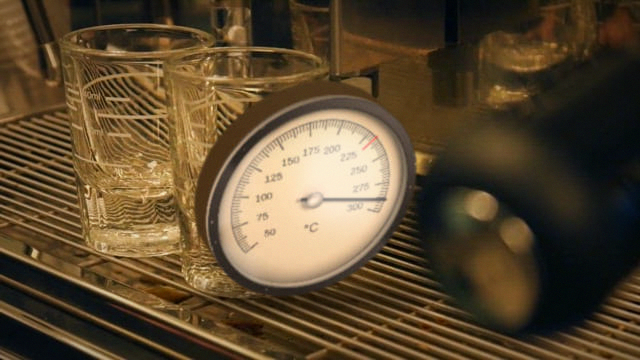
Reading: value=287.5 unit=°C
